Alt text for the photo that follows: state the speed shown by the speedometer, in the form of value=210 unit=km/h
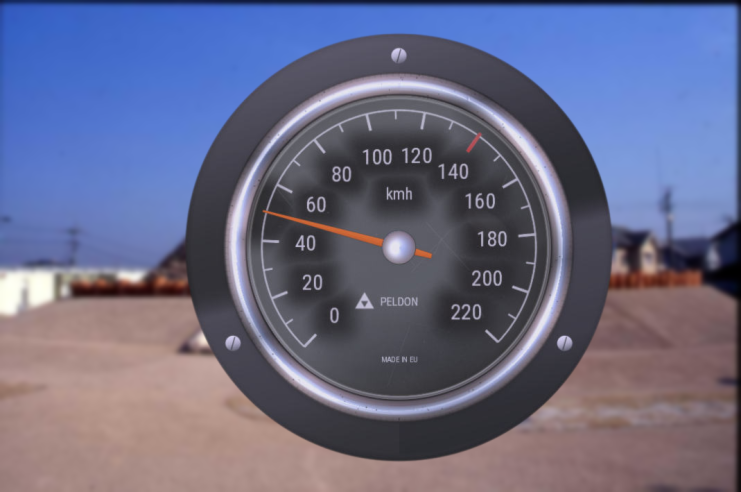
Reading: value=50 unit=km/h
